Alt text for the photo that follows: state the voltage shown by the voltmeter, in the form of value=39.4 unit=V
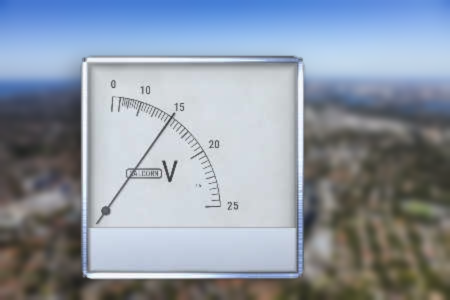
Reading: value=15 unit=V
